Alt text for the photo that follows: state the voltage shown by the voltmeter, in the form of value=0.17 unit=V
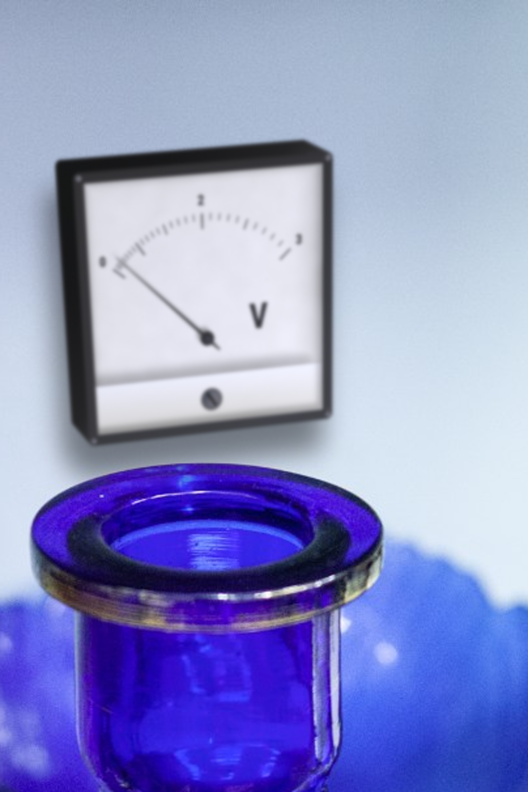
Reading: value=0.5 unit=V
